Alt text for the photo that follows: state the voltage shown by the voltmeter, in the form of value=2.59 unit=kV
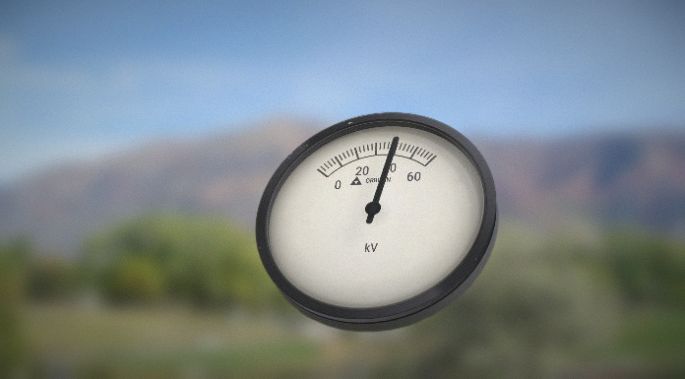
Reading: value=40 unit=kV
